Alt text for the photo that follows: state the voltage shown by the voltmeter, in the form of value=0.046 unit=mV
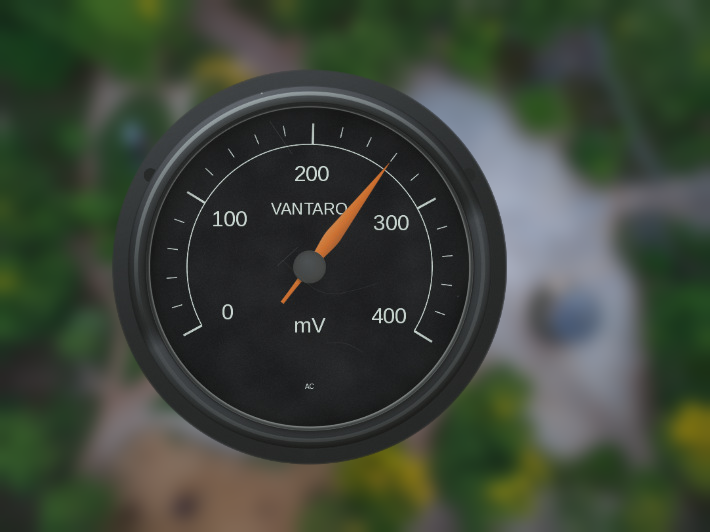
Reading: value=260 unit=mV
